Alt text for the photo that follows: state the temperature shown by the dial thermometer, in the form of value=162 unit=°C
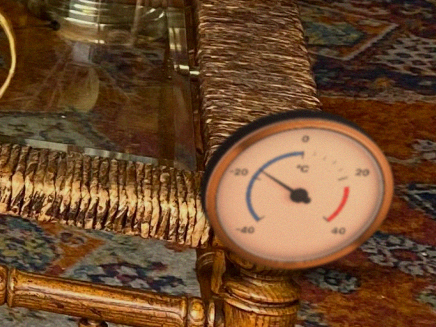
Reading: value=-16 unit=°C
